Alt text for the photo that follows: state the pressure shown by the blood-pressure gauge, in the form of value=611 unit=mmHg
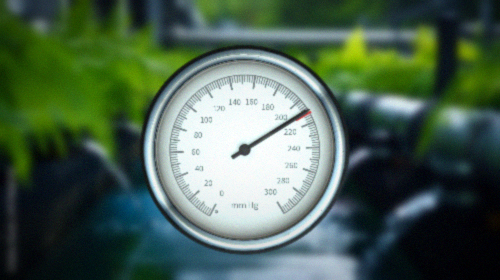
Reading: value=210 unit=mmHg
